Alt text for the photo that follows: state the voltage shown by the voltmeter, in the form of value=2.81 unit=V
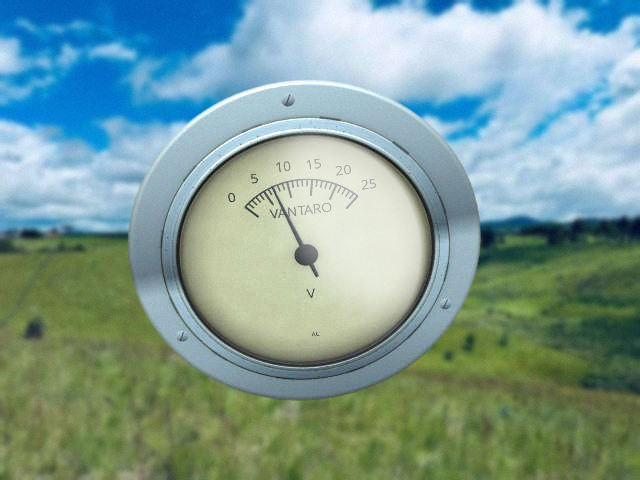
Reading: value=7 unit=V
